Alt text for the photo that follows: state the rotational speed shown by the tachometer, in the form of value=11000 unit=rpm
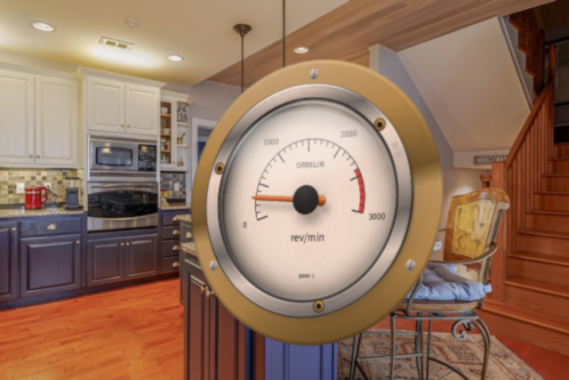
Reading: value=300 unit=rpm
